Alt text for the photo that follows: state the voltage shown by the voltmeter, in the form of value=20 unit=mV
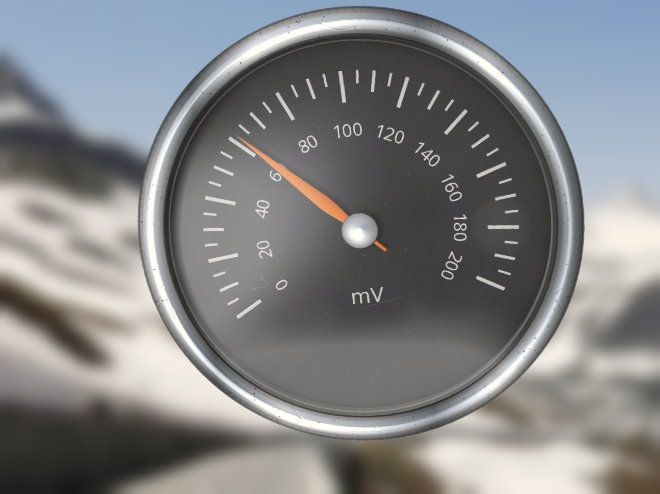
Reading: value=62.5 unit=mV
